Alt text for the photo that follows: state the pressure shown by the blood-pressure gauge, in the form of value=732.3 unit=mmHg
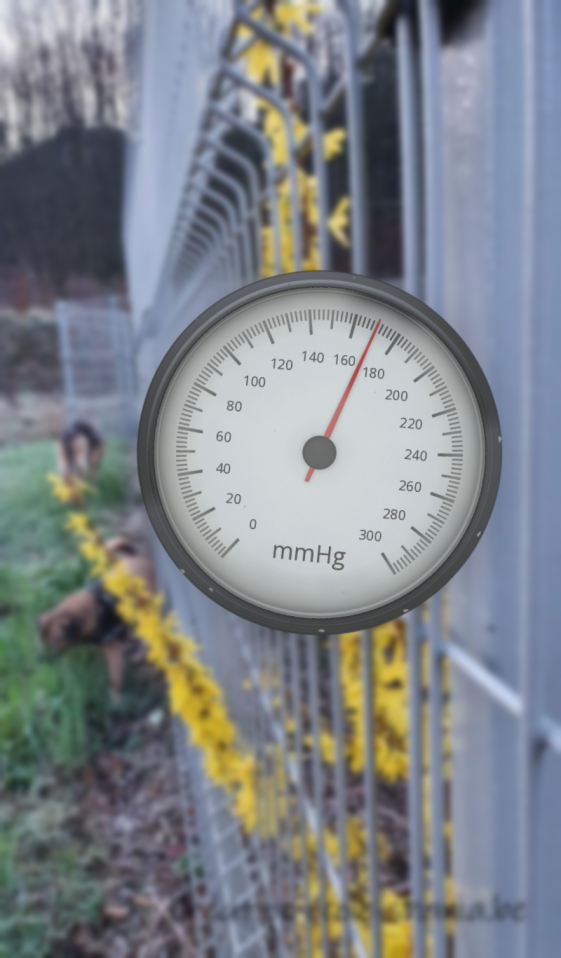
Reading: value=170 unit=mmHg
